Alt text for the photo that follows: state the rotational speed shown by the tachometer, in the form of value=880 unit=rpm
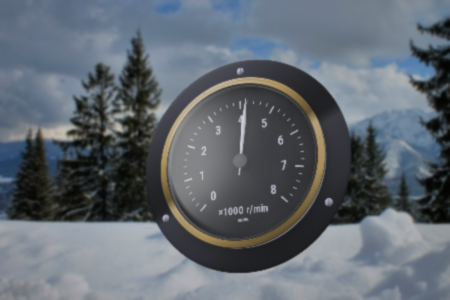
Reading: value=4200 unit=rpm
